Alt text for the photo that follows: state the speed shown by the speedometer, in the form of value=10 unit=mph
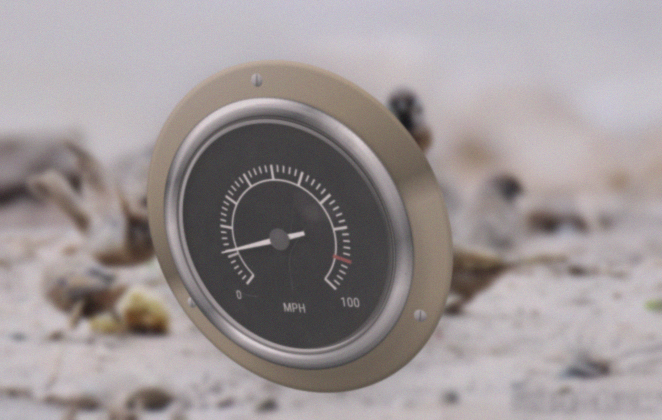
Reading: value=12 unit=mph
